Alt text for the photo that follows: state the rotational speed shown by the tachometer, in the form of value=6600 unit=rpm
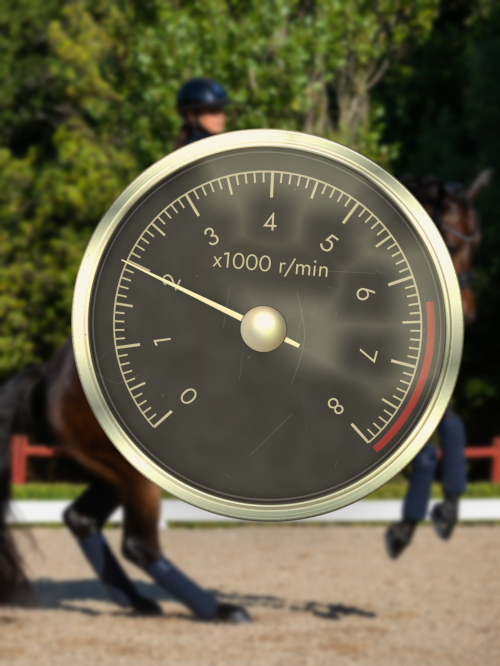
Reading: value=2000 unit=rpm
